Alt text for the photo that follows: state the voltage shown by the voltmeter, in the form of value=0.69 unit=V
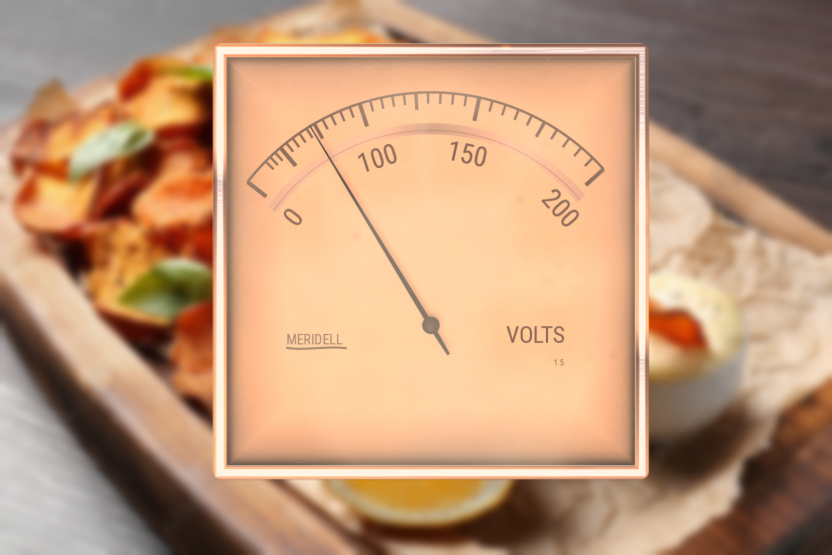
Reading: value=72.5 unit=V
